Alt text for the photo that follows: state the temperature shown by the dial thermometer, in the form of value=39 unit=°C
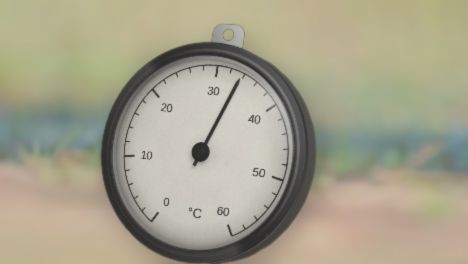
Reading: value=34 unit=°C
